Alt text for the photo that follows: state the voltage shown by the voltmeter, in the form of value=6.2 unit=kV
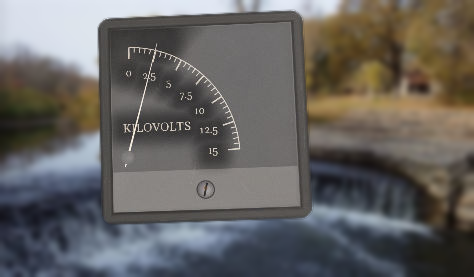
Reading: value=2.5 unit=kV
